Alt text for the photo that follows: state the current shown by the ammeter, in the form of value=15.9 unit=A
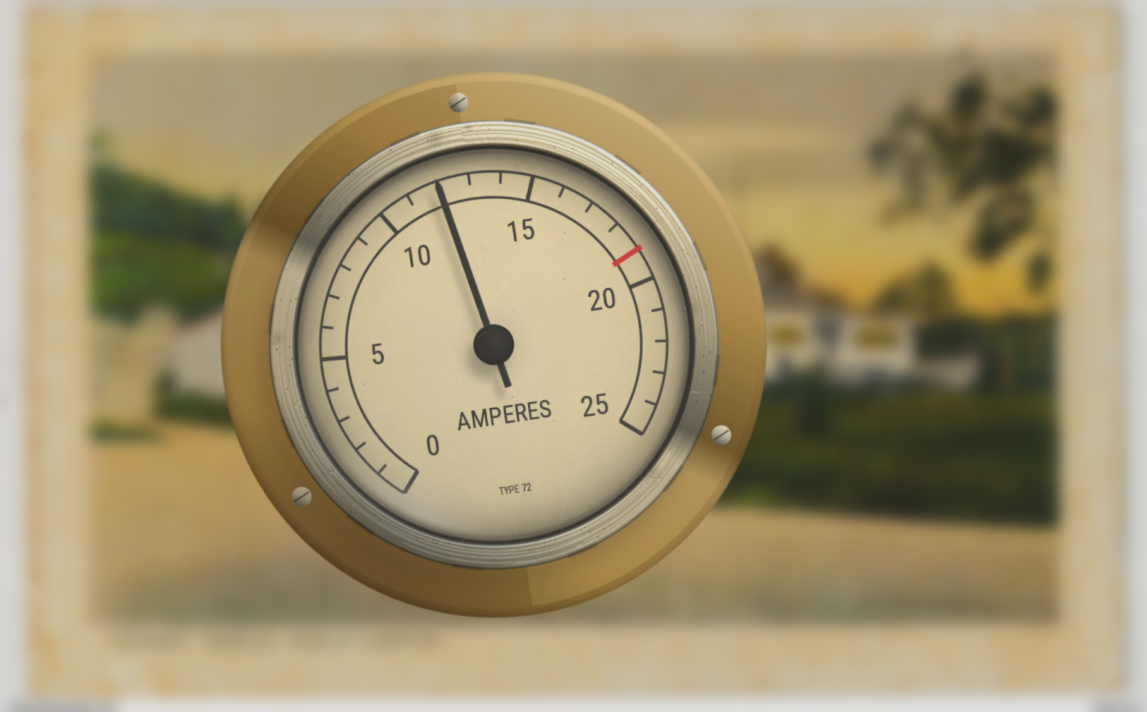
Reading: value=12 unit=A
